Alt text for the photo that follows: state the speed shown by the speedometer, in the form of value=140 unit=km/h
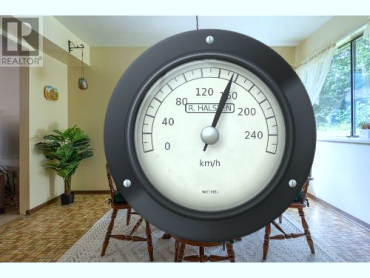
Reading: value=155 unit=km/h
